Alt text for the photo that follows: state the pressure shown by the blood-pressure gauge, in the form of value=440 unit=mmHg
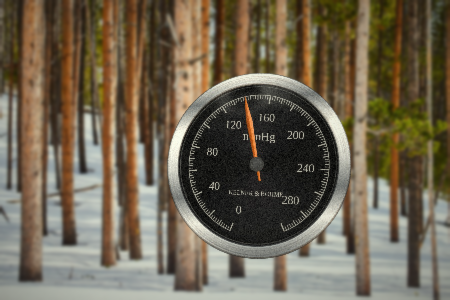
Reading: value=140 unit=mmHg
